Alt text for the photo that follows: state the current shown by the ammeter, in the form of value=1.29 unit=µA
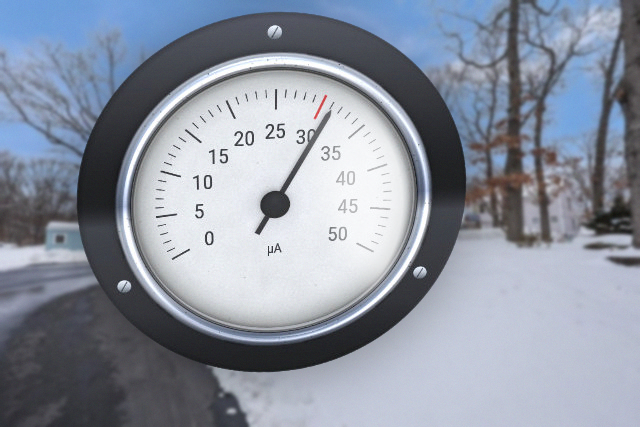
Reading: value=31 unit=µA
